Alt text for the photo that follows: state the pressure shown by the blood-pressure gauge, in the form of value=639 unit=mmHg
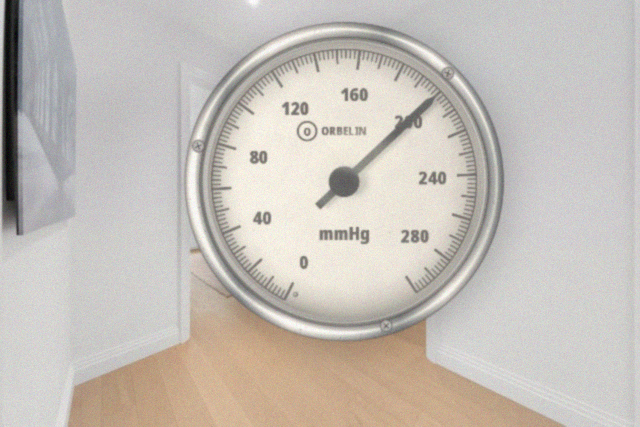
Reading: value=200 unit=mmHg
